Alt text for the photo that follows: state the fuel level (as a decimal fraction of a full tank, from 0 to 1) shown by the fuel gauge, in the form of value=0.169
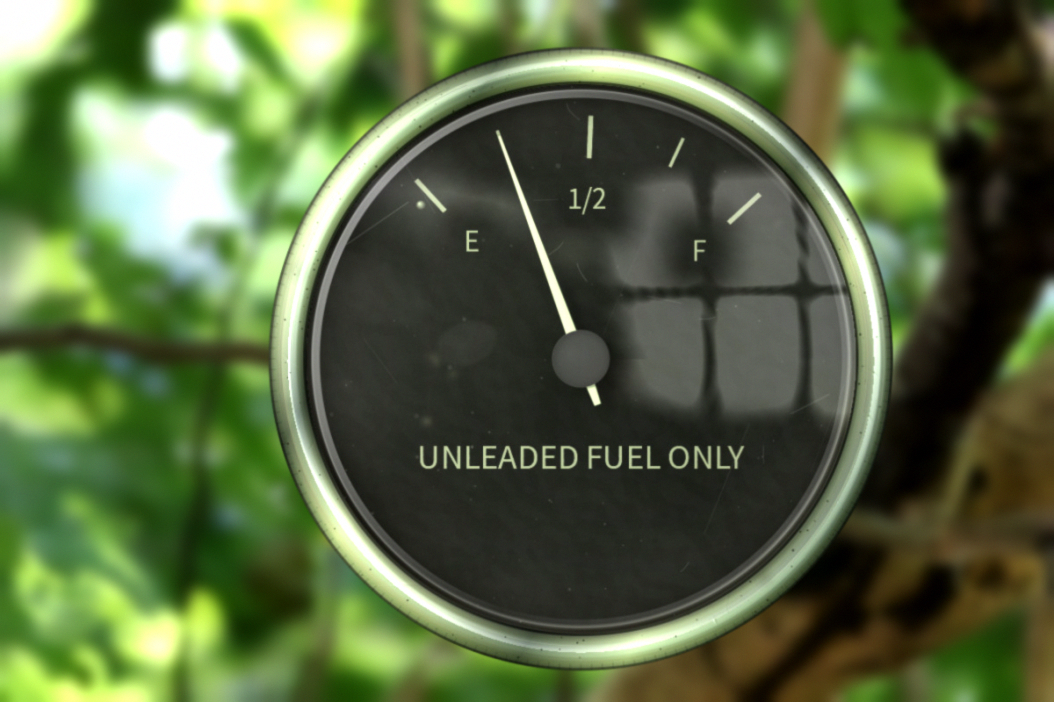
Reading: value=0.25
